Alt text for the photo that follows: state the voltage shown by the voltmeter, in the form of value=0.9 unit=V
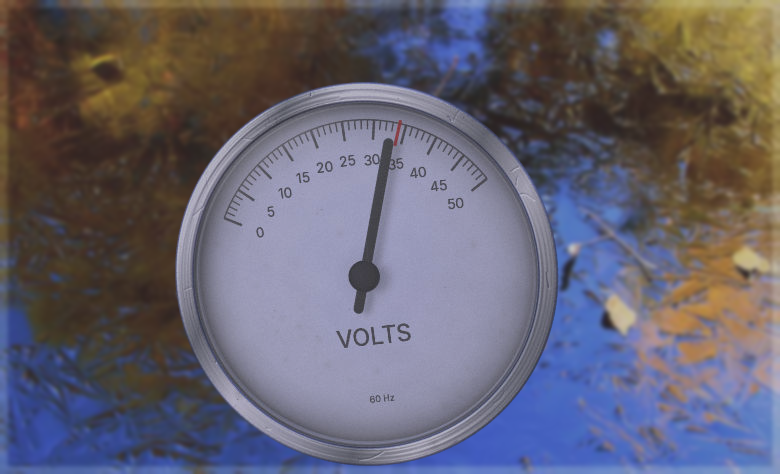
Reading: value=33 unit=V
